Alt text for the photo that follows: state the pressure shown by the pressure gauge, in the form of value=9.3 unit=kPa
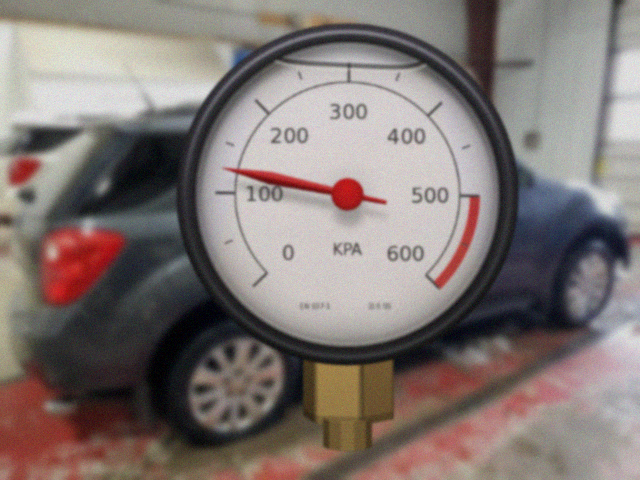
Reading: value=125 unit=kPa
